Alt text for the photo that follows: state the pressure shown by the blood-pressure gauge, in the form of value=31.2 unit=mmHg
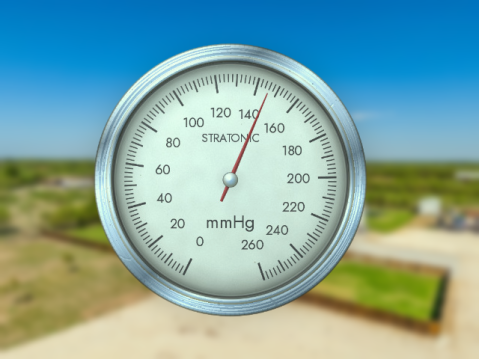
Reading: value=146 unit=mmHg
